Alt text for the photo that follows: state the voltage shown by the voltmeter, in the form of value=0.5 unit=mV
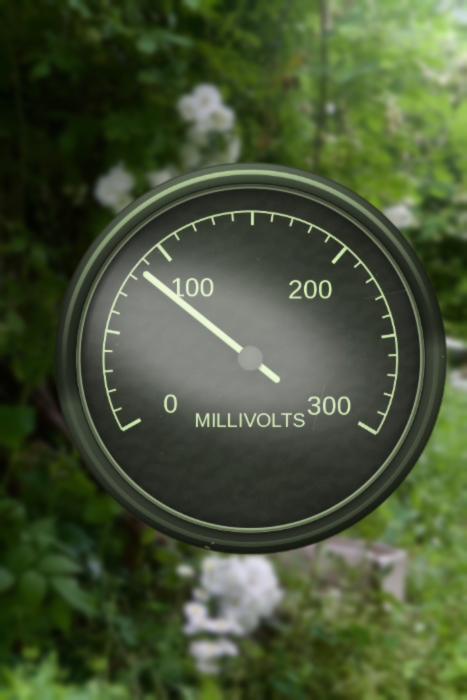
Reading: value=85 unit=mV
